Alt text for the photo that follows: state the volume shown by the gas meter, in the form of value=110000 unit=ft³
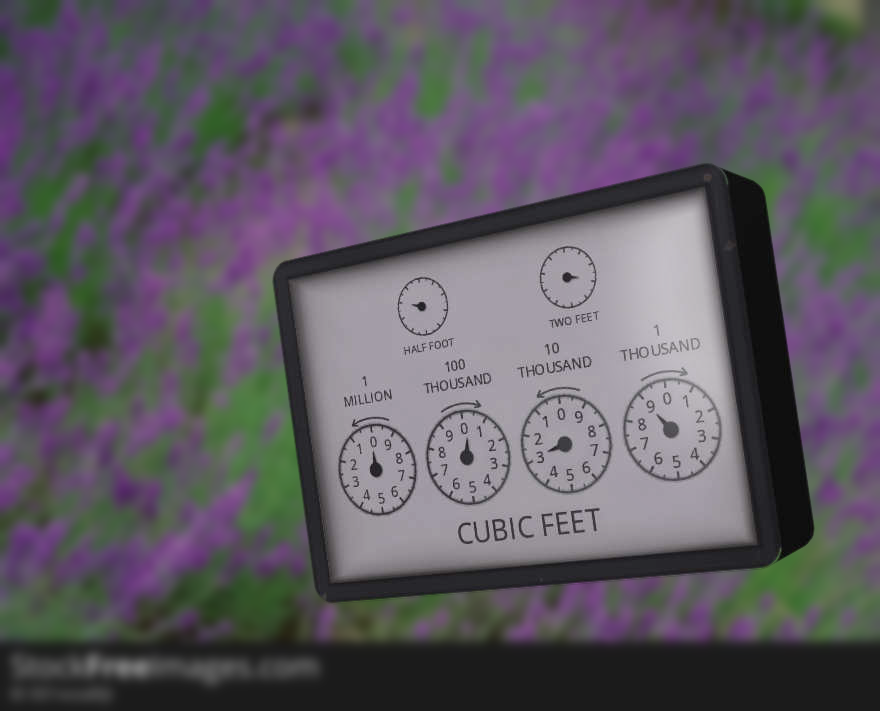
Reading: value=2900 unit=ft³
